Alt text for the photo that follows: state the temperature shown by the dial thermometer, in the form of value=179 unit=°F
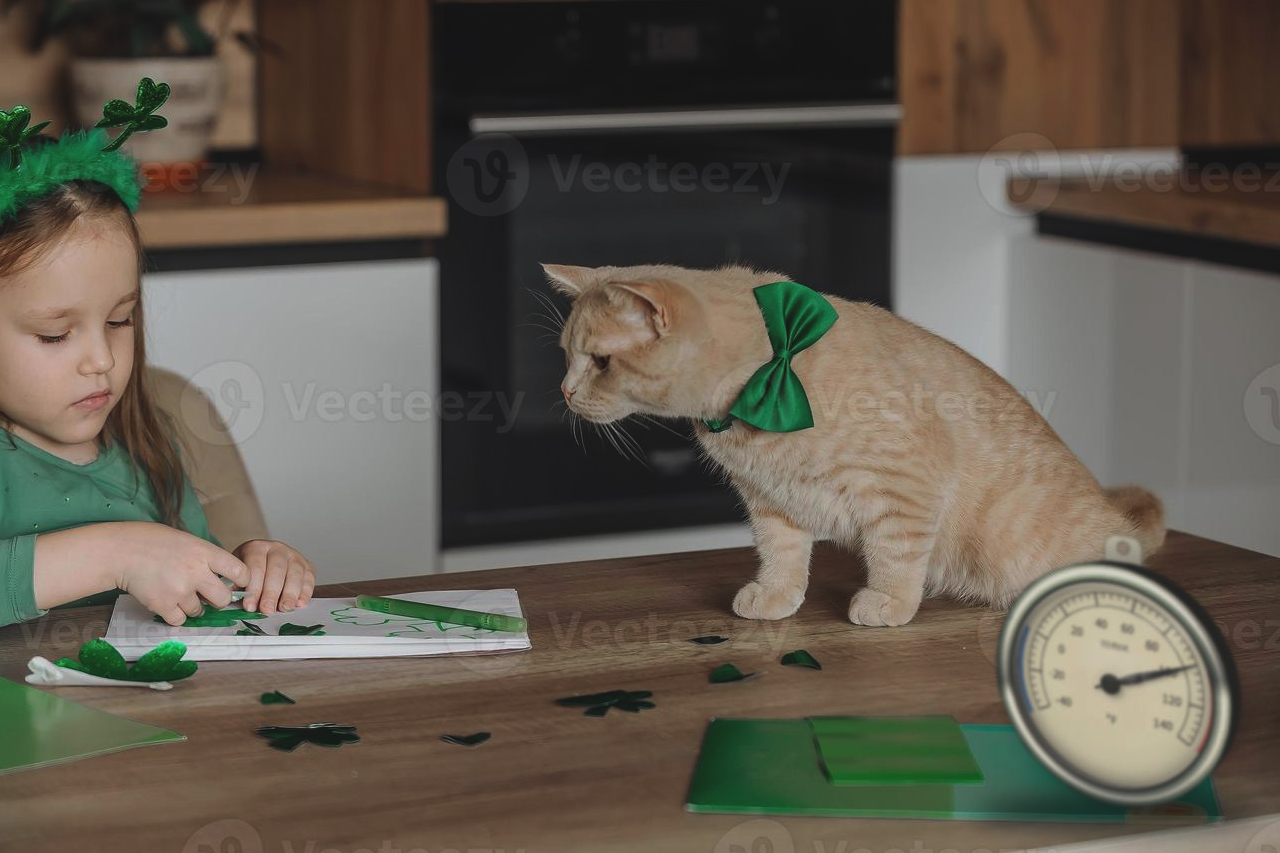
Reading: value=100 unit=°F
